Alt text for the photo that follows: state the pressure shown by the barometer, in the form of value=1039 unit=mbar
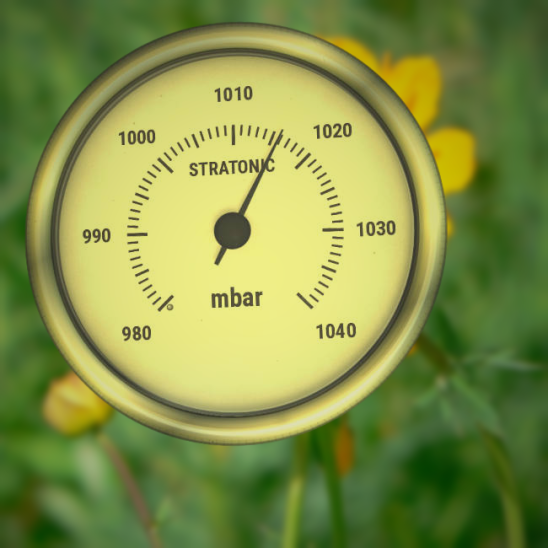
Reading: value=1016 unit=mbar
